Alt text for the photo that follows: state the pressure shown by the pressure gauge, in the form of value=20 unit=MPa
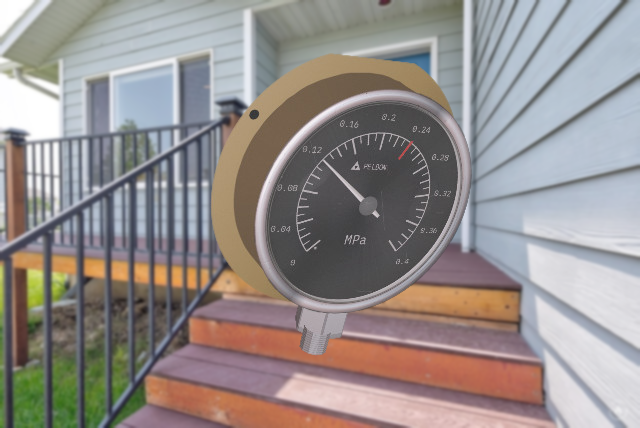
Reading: value=0.12 unit=MPa
